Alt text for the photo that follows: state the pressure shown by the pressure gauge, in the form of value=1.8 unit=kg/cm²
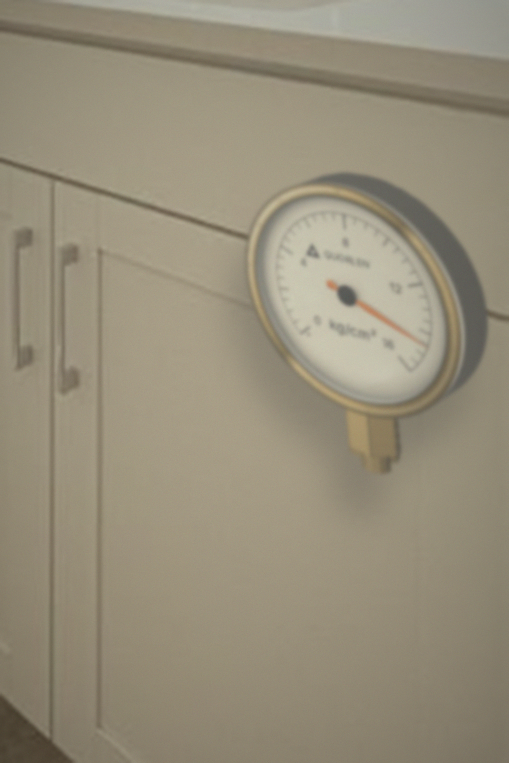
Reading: value=14.5 unit=kg/cm²
